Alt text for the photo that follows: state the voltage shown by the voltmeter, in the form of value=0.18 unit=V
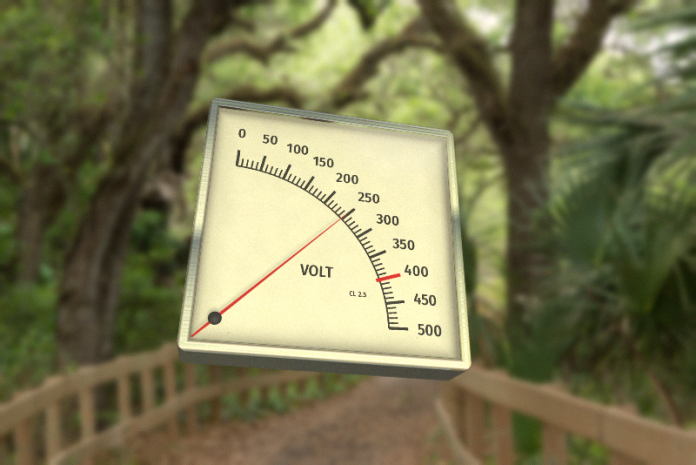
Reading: value=250 unit=V
